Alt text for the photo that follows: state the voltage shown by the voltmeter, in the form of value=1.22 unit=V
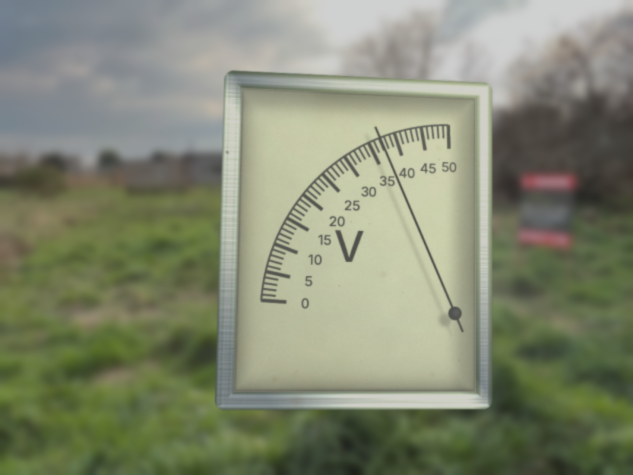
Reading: value=37 unit=V
